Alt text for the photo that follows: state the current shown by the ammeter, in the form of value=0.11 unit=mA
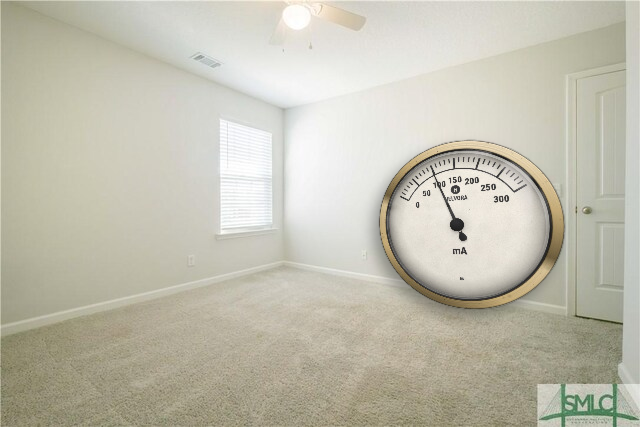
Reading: value=100 unit=mA
